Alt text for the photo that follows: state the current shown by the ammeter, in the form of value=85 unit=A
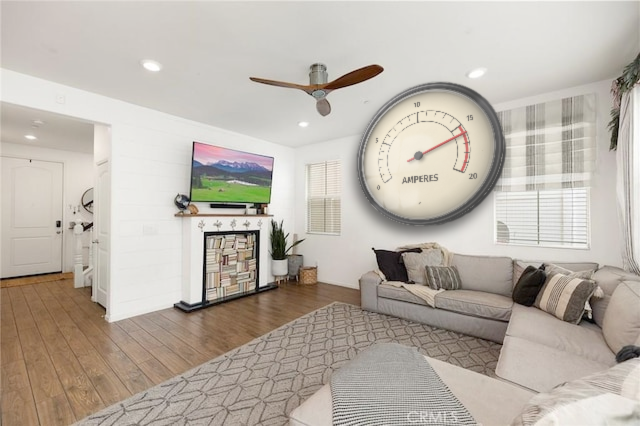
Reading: value=16 unit=A
